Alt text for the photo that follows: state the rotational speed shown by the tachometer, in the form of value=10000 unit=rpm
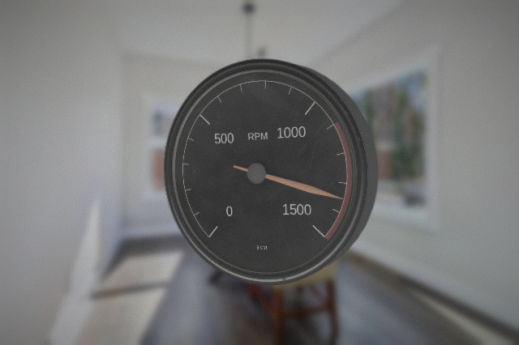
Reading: value=1350 unit=rpm
